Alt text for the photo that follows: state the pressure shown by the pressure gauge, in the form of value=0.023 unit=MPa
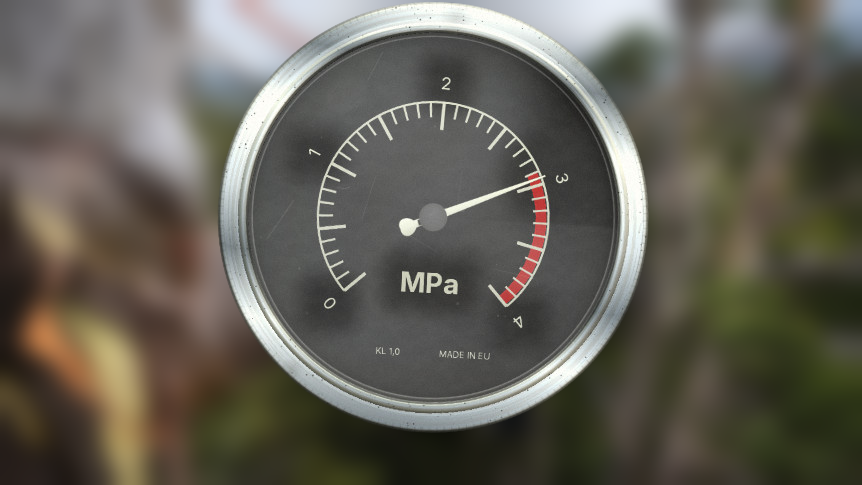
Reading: value=2.95 unit=MPa
